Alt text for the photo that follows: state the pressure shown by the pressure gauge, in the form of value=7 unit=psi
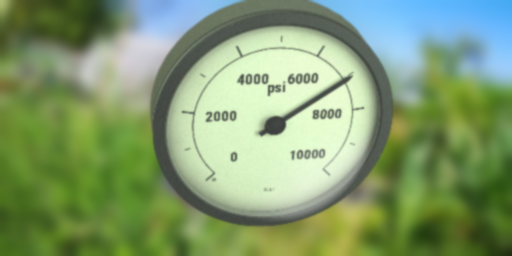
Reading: value=7000 unit=psi
